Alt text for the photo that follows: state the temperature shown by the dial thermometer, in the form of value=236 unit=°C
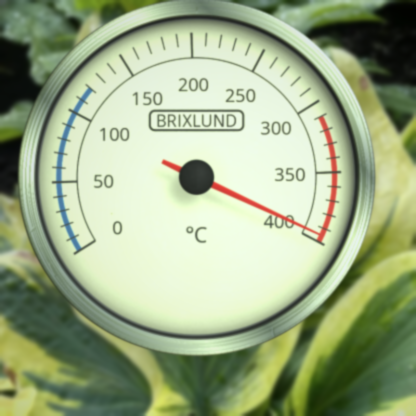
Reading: value=395 unit=°C
